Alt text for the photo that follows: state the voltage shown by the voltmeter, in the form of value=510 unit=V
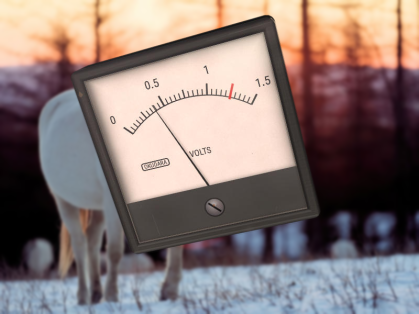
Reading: value=0.4 unit=V
